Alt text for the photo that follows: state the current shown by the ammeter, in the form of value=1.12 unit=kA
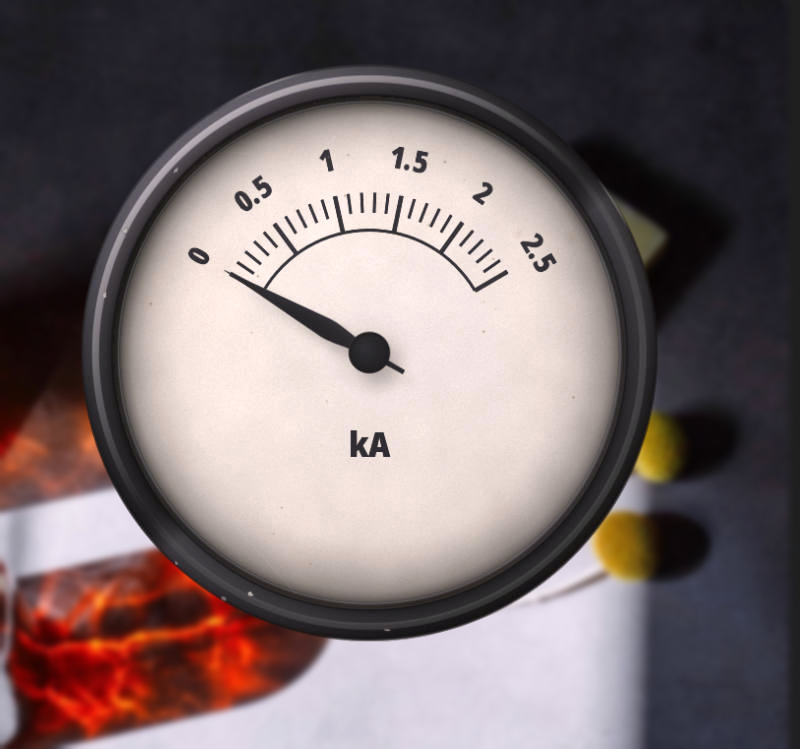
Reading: value=0 unit=kA
